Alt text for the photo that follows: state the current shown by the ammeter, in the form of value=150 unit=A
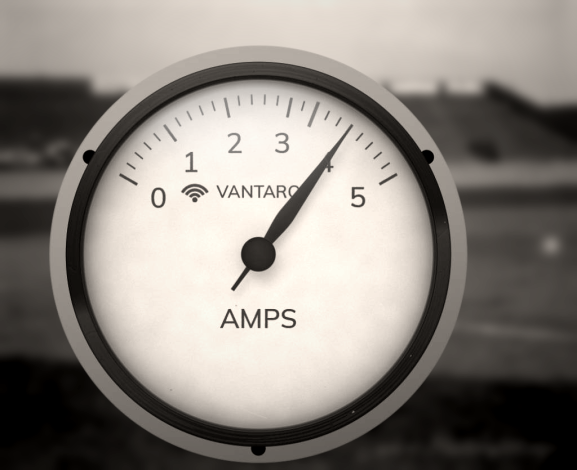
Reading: value=4 unit=A
